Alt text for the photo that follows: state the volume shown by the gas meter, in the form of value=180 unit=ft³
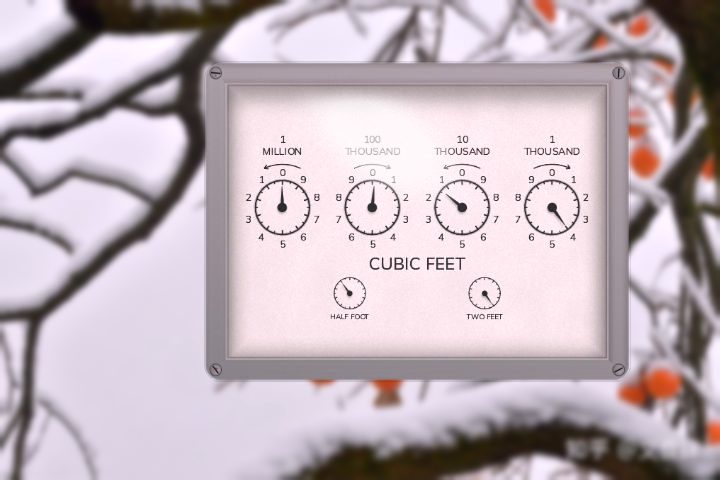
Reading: value=1400 unit=ft³
